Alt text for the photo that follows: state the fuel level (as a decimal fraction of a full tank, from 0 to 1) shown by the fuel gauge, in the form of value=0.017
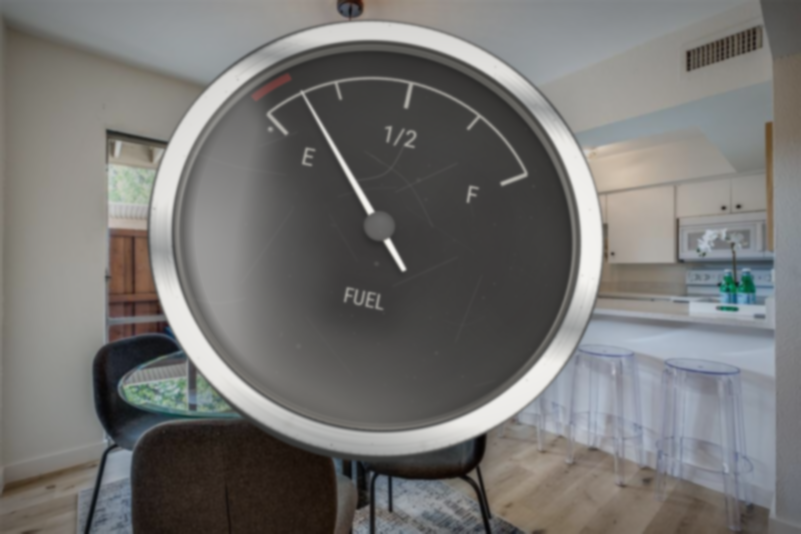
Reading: value=0.125
